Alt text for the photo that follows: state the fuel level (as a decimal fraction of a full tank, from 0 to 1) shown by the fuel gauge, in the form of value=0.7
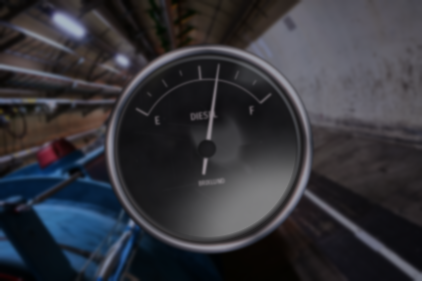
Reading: value=0.625
